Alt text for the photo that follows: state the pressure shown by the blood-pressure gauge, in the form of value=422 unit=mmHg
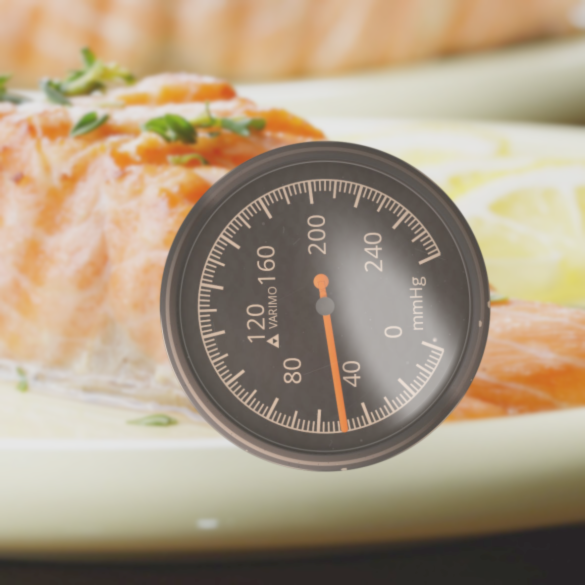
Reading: value=50 unit=mmHg
